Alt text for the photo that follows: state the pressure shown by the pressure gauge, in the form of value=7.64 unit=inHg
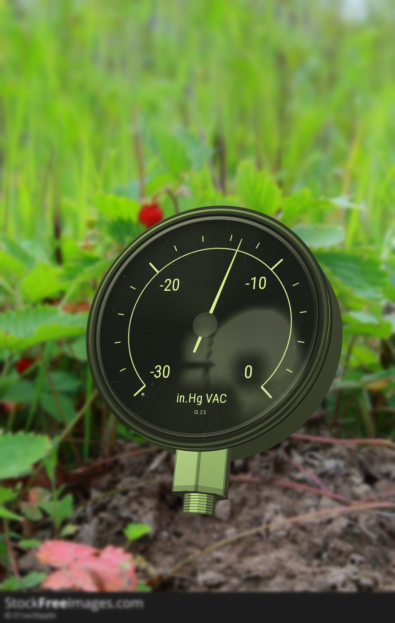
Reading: value=-13 unit=inHg
